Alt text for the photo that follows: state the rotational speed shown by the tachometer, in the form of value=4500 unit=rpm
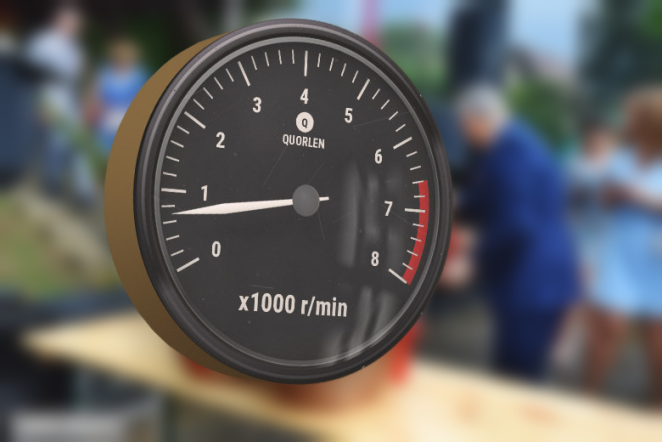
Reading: value=700 unit=rpm
